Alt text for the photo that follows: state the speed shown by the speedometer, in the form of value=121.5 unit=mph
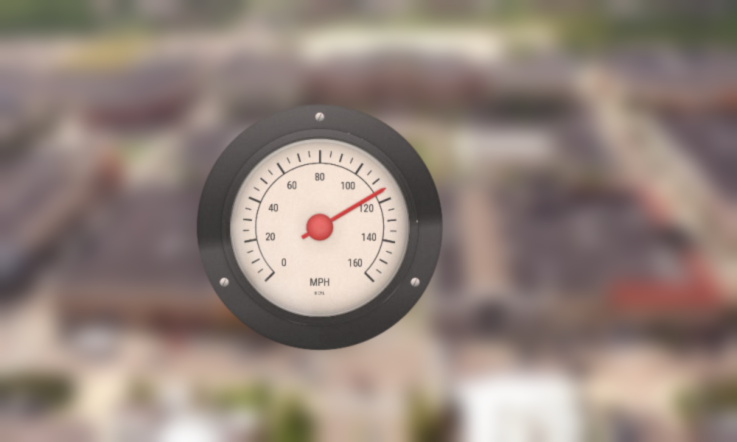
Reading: value=115 unit=mph
